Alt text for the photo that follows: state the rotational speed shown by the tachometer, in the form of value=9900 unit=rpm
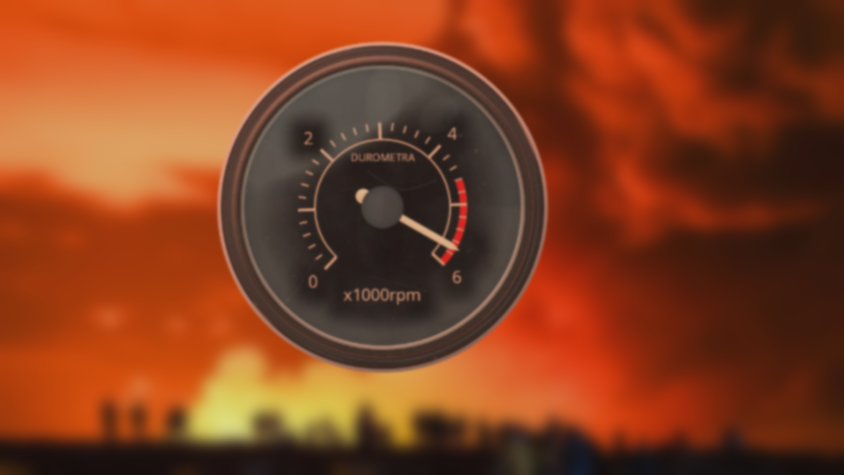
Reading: value=5700 unit=rpm
